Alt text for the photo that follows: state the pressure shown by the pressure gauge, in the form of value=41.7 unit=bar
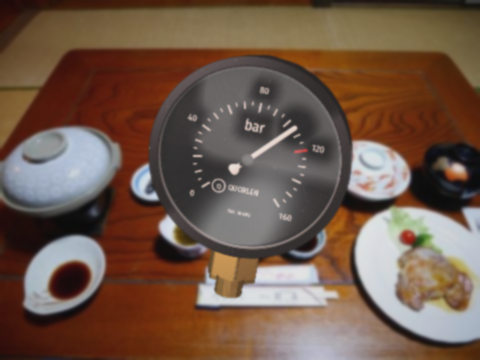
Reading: value=105 unit=bar
